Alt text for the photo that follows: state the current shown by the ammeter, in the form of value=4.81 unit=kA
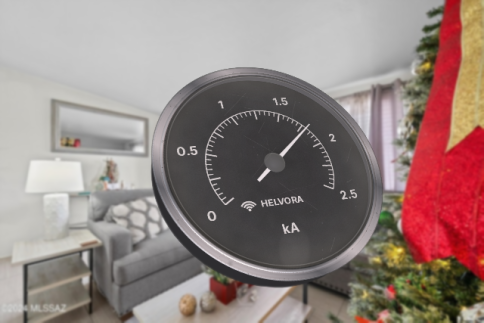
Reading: value=1.8 unit=kA
